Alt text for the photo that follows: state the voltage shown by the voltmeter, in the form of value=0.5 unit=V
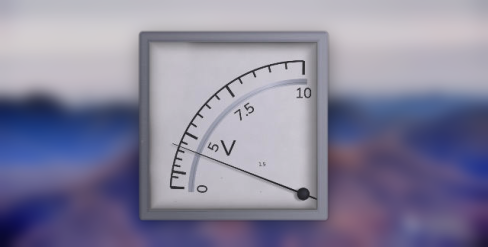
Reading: value=4.25 unit=V
